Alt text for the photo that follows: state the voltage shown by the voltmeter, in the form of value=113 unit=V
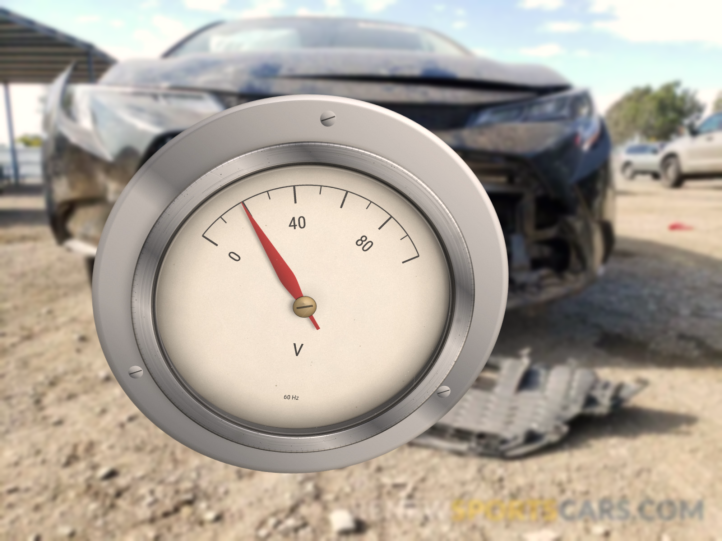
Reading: value=20 unit=V
